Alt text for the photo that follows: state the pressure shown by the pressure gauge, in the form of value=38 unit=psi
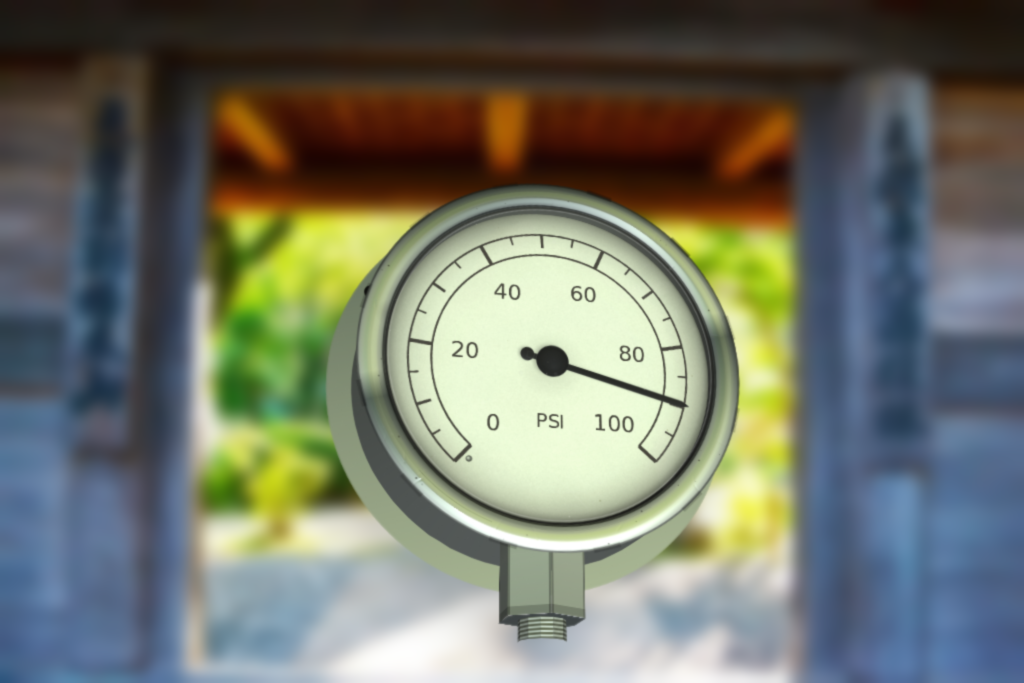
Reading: value=90 unit=psi
